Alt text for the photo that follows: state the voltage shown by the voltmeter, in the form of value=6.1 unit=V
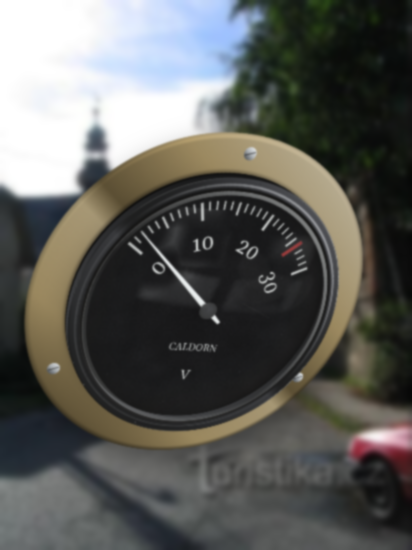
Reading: value=2 unit=V
